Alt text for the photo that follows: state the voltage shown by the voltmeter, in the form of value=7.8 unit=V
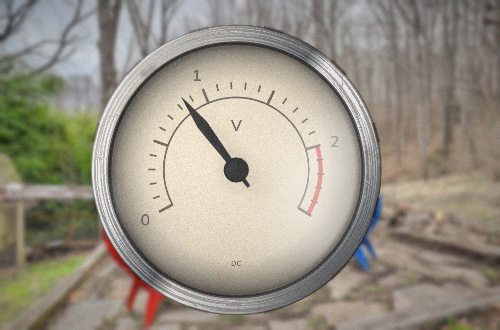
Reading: value=0.85 unit=V
